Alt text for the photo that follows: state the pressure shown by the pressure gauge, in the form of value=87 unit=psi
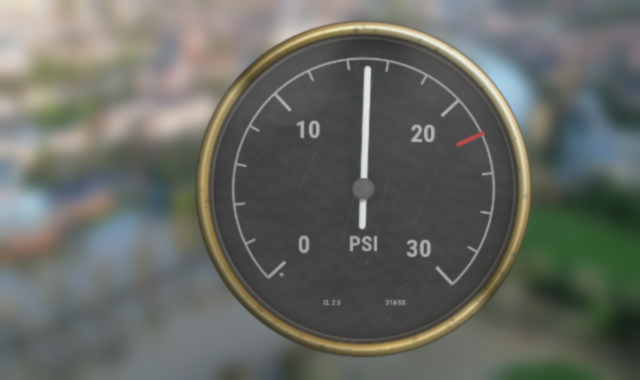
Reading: value=15 unit=psi
